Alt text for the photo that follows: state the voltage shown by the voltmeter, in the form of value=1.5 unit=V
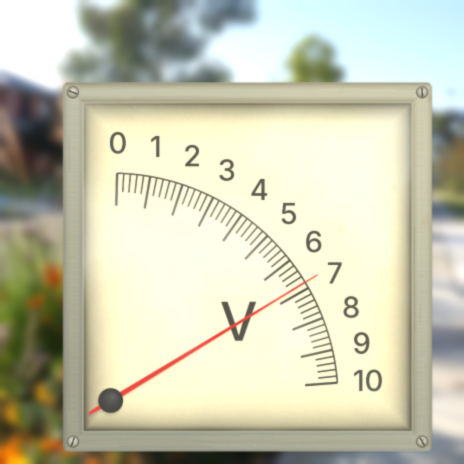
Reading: value=6.8 unit=V
